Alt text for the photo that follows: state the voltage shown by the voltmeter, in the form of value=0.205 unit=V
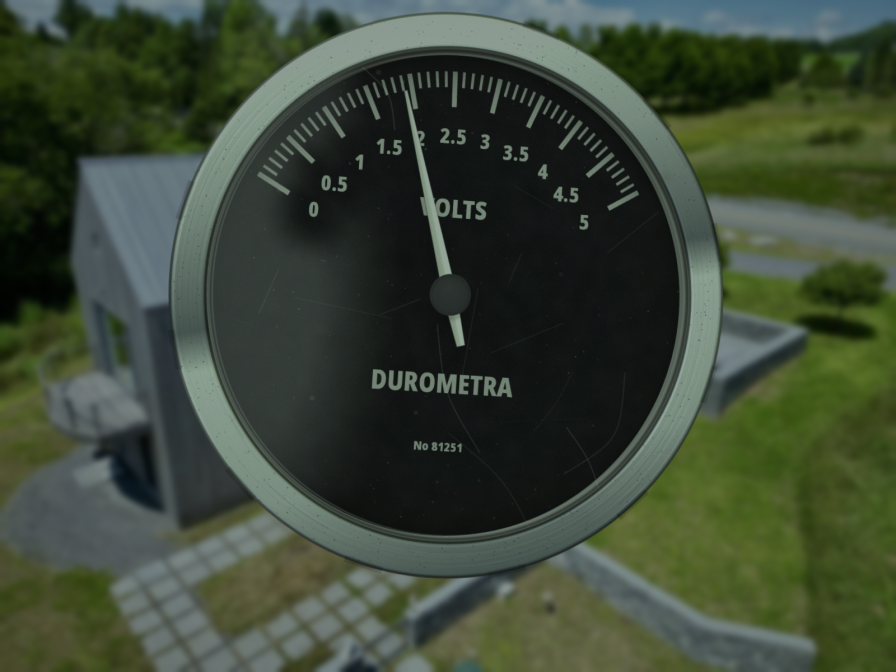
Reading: value=1.9 unit=V
